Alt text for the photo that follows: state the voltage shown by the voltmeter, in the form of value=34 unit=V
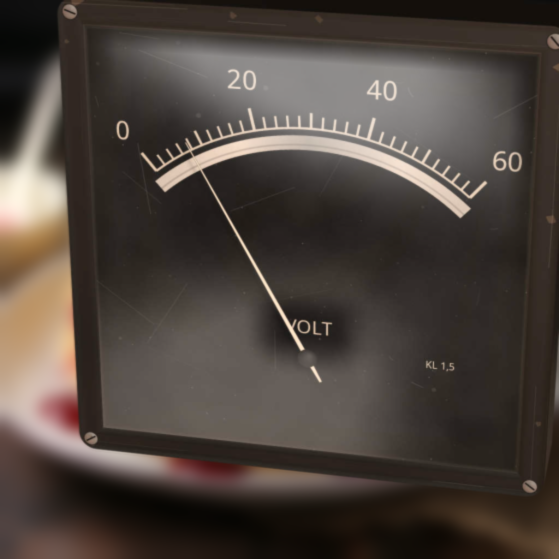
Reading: value=8 unit=V
